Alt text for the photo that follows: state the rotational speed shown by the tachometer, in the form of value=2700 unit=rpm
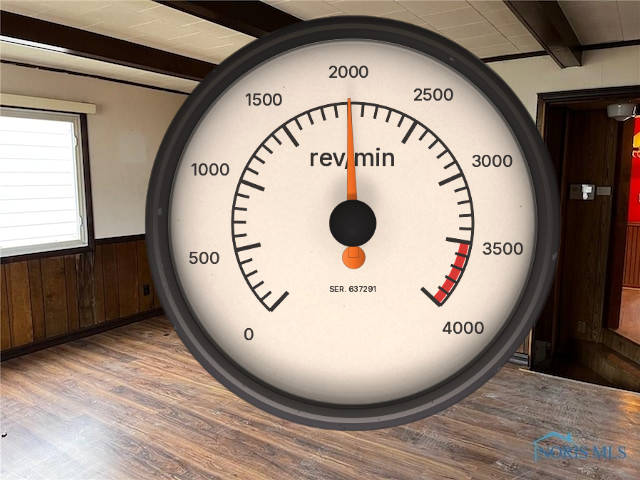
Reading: value=2000 unit=rpm
